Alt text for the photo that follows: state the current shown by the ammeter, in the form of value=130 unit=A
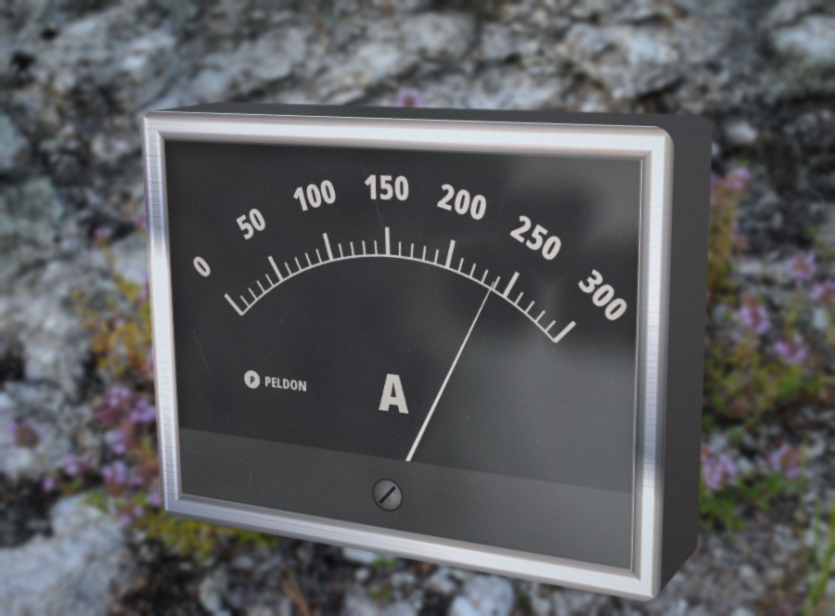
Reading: value=240 unit=A
